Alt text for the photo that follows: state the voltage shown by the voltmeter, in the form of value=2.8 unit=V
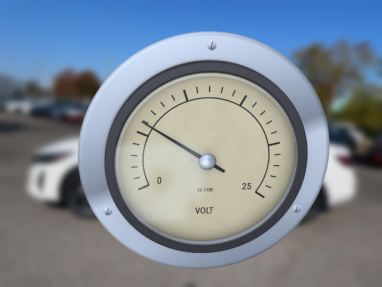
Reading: value=6 unit=V
